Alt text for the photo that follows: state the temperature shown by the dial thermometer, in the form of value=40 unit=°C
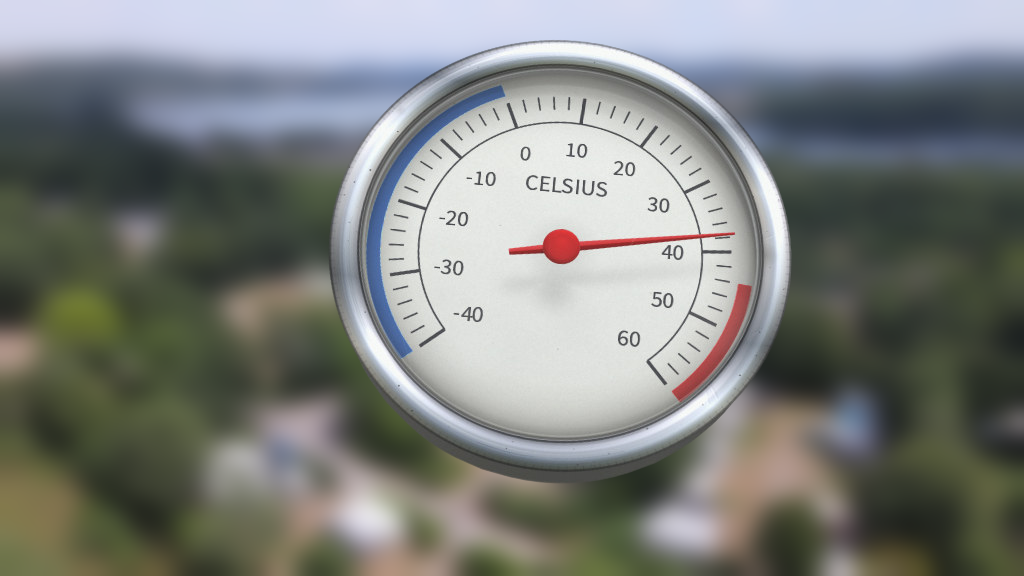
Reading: value=38 unit=°C
